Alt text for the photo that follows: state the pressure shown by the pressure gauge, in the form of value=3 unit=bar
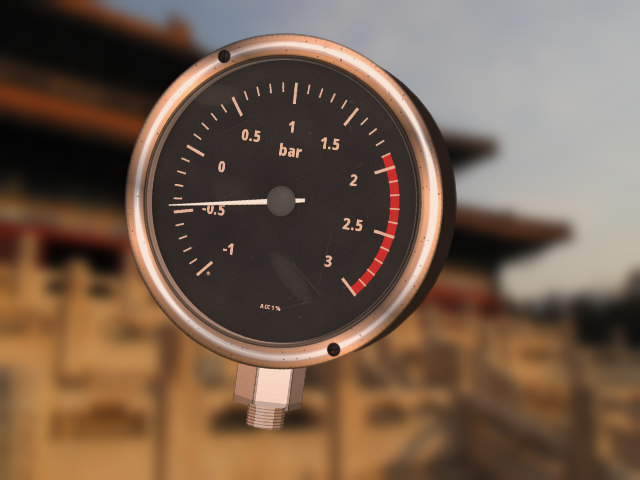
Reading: value=-0.45 unit=bar
